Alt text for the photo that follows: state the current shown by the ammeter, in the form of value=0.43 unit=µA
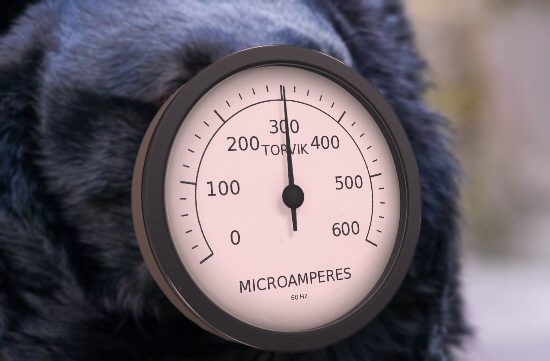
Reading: value=300 unit=µA
